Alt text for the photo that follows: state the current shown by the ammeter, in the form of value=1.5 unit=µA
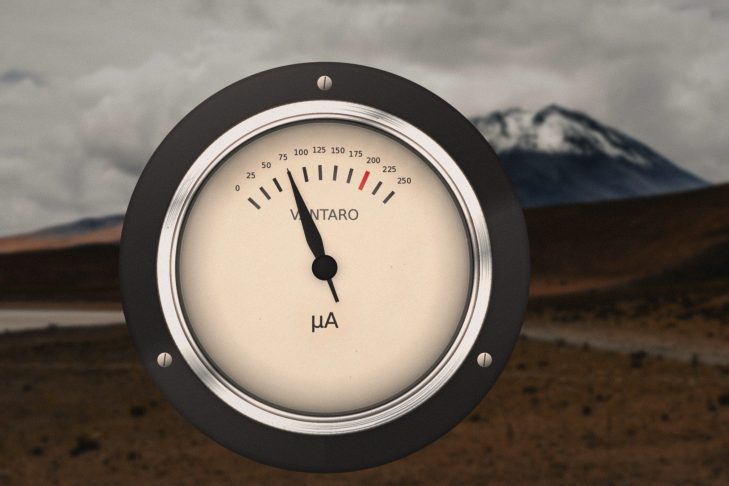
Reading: value=75 unit=µA
